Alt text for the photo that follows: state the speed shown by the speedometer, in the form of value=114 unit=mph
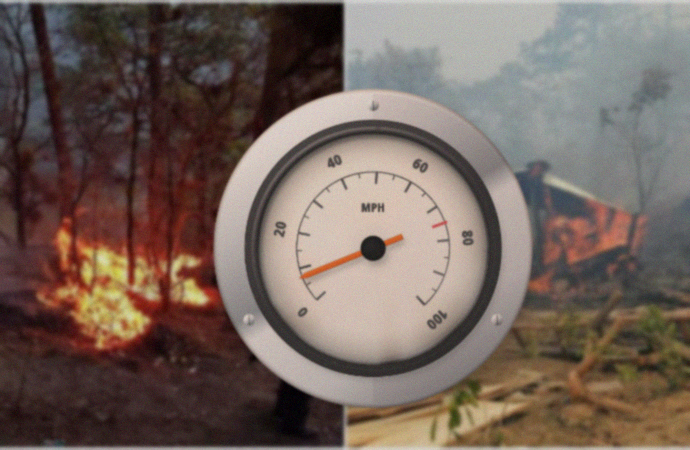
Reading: value=7.5 unit=mph
